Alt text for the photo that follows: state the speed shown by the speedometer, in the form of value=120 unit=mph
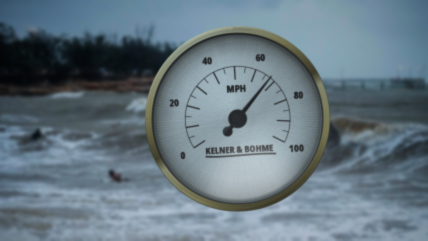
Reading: value=67.5 unit=mph
